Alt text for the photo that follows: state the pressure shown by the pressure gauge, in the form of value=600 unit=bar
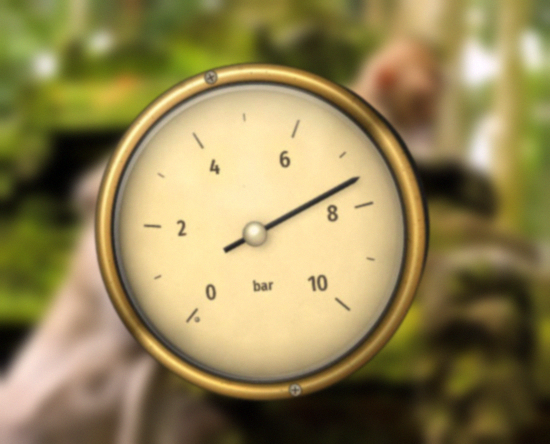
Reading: value=7.5 unit=bar
